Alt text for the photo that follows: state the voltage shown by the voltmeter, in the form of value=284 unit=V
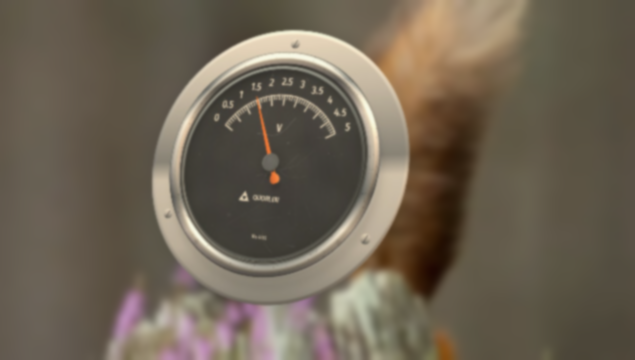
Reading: value=1.5 unit=V
